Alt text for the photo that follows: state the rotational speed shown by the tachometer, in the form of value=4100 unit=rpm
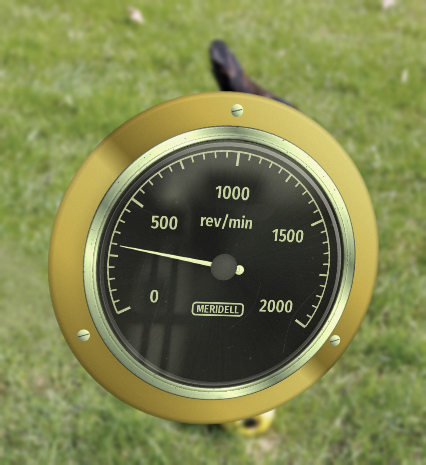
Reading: value=300 unit=rpm
